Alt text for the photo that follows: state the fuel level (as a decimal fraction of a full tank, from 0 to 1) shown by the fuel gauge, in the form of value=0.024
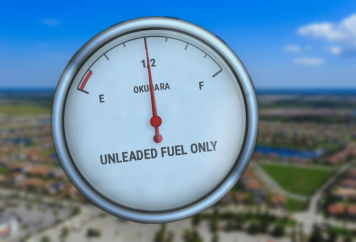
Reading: value=0.5
